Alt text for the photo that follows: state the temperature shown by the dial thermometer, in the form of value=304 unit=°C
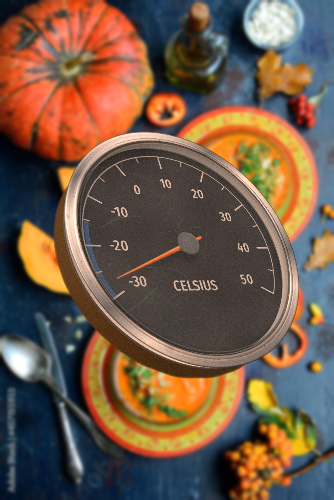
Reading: value=-27.5 unit=°C
